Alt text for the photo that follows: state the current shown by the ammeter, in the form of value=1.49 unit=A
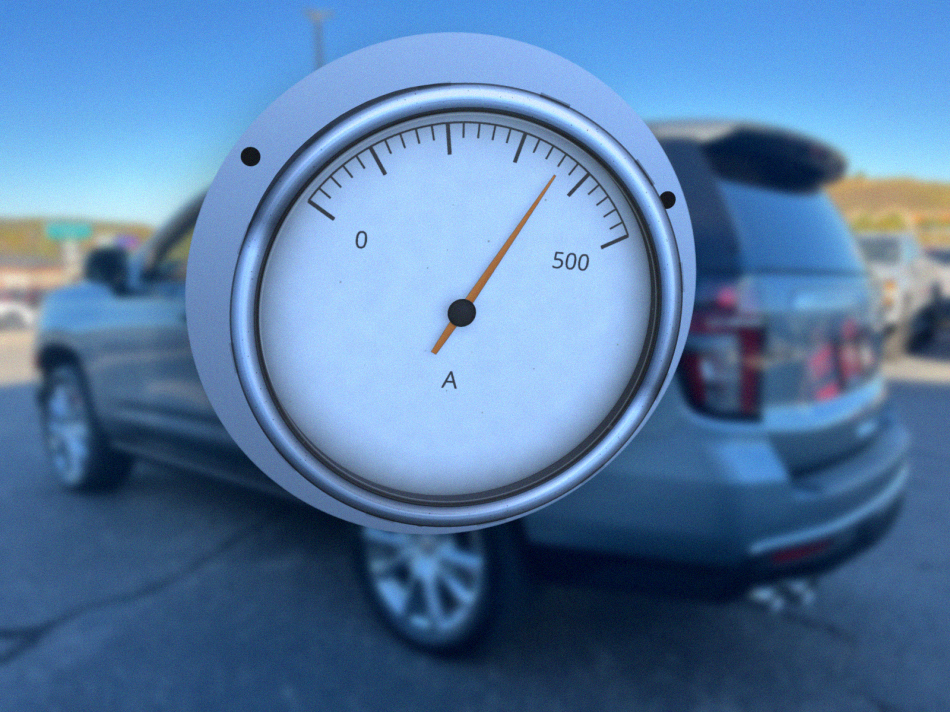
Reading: value=360 unit=A
